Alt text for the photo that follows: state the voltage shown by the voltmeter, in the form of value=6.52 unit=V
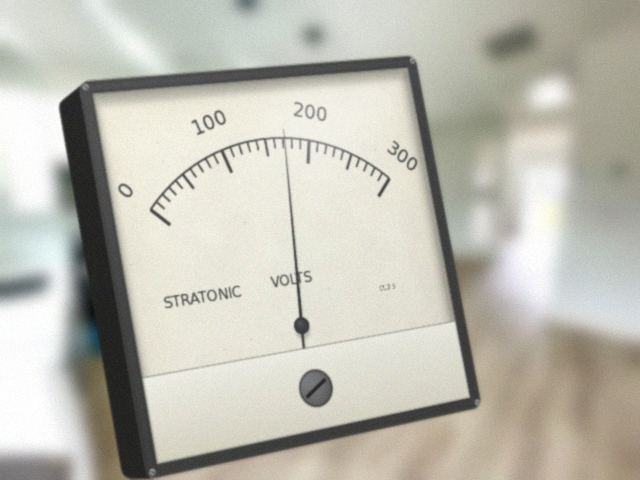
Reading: value=170 unit=V
